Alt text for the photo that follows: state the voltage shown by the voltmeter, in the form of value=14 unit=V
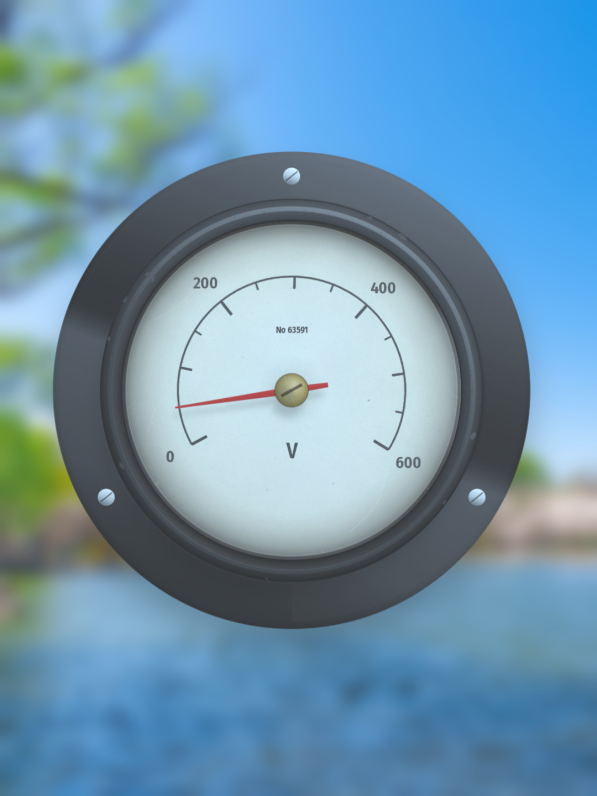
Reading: value=50 unit=V
